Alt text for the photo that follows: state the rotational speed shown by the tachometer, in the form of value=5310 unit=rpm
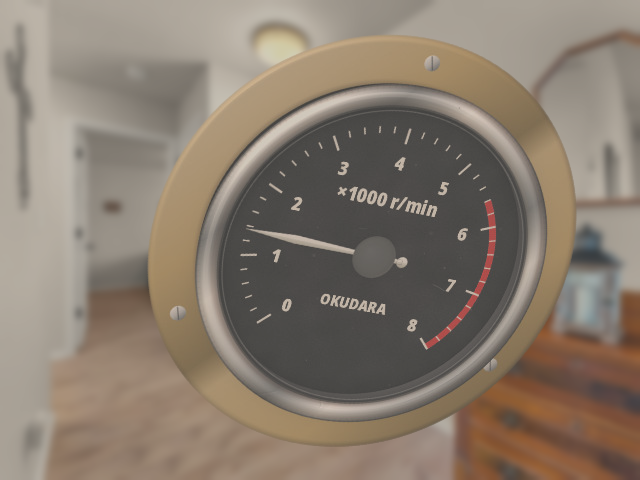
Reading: value=1400 unit=rpm
